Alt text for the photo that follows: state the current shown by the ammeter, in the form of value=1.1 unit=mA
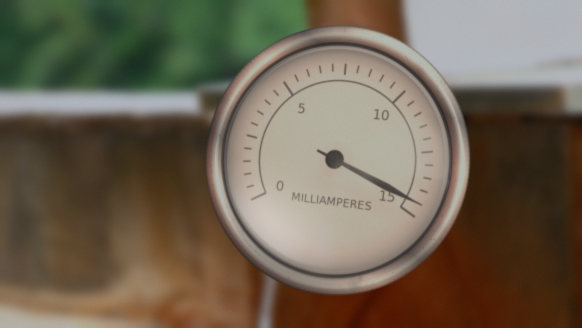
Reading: value=14.5 unit=mA
